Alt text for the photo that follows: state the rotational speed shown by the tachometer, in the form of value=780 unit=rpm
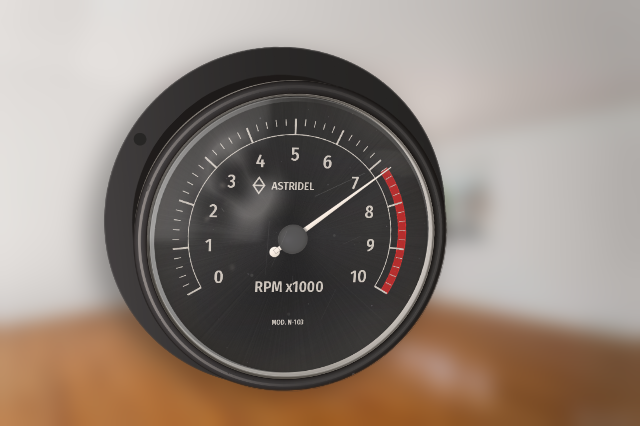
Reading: value=7200 unit=rpm
